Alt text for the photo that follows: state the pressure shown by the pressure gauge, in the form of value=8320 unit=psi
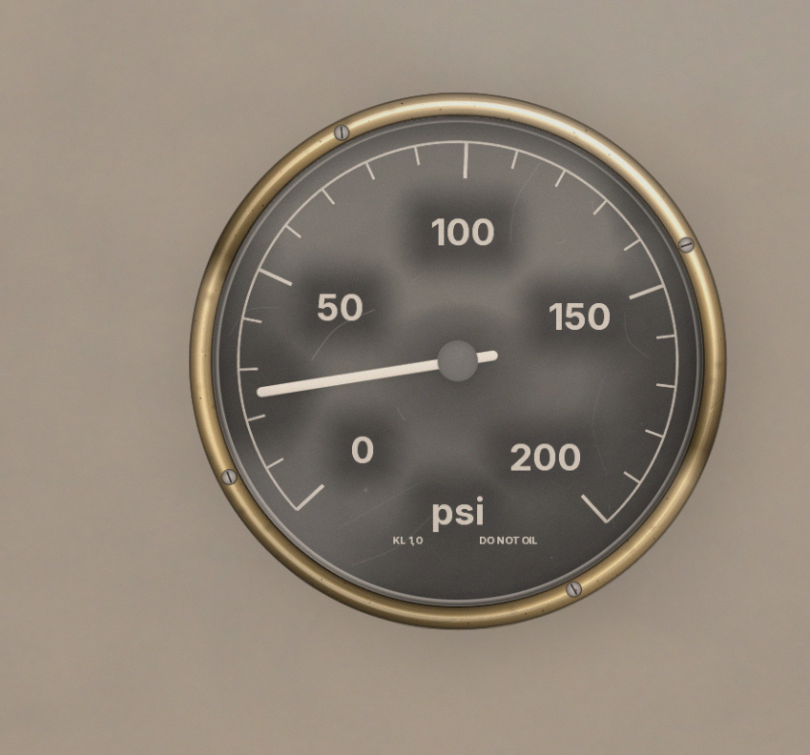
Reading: value=25 unit=psi
